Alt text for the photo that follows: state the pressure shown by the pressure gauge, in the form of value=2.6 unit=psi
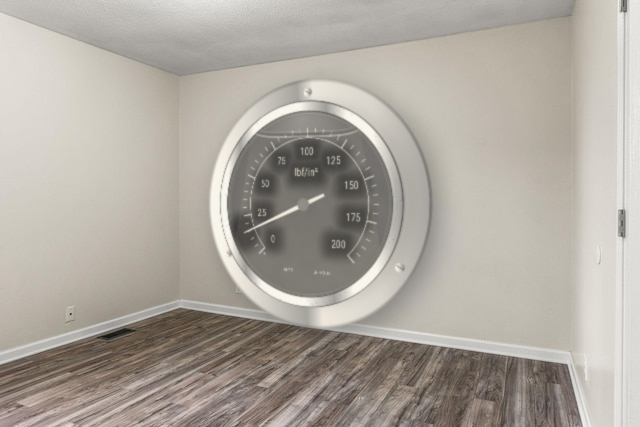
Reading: value=15 unit=psi
